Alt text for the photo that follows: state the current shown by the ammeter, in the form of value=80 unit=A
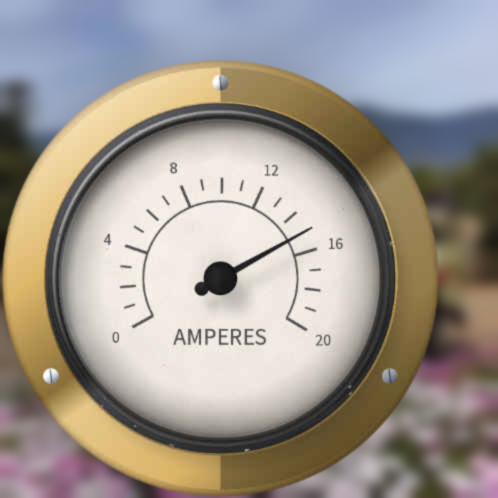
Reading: value=15 unit=A
